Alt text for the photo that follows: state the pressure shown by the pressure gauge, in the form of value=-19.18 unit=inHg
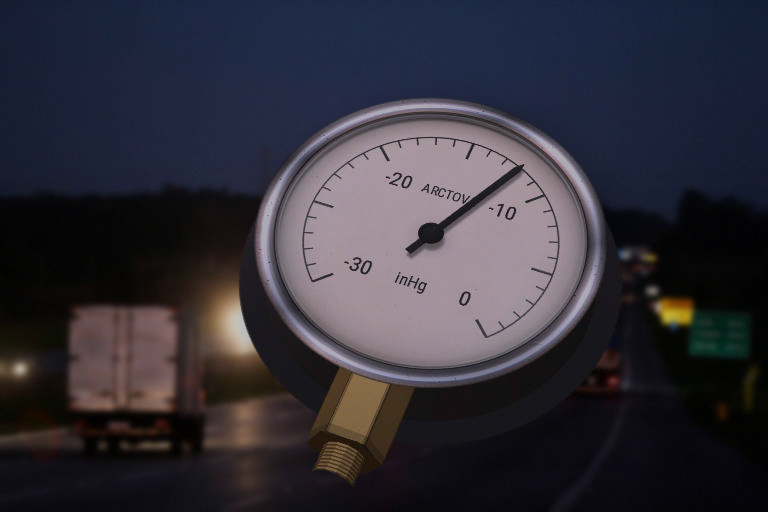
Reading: value=-12 unit=inHg
